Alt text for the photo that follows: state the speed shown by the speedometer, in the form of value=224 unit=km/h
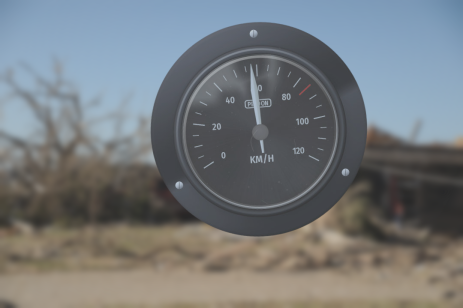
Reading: value=57.5 unit=km/h
